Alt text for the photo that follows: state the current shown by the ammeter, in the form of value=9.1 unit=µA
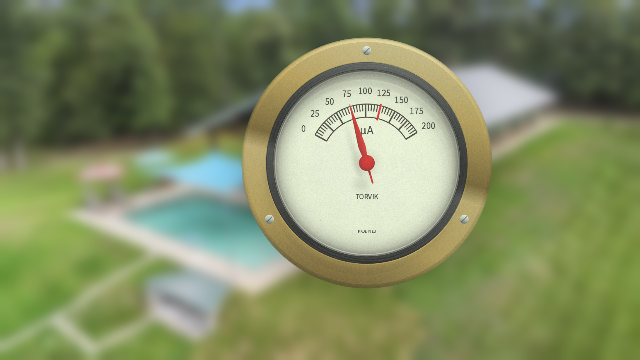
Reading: value=75 unit=µA
